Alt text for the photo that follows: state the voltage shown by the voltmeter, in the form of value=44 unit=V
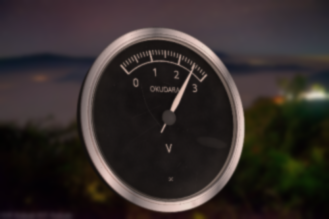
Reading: value=2.5 unit=V
